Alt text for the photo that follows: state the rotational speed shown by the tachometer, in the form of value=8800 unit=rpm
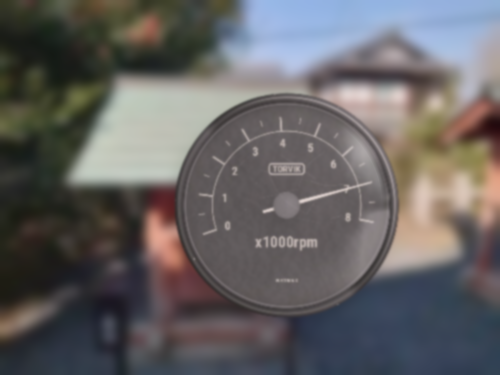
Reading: value=7000 unit=rpm
